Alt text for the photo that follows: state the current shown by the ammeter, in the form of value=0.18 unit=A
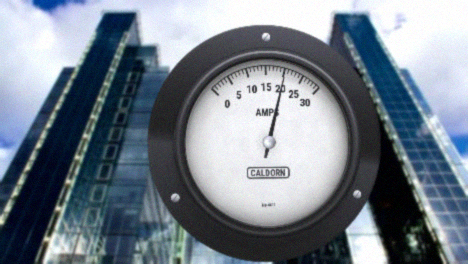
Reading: value=20 unit=A
